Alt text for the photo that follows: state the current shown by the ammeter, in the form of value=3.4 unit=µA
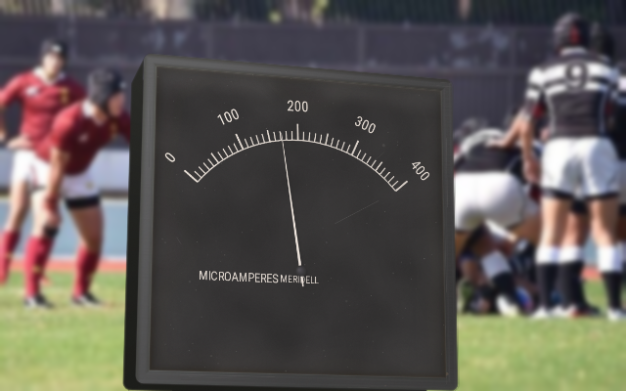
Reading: value=170 unit=µA
